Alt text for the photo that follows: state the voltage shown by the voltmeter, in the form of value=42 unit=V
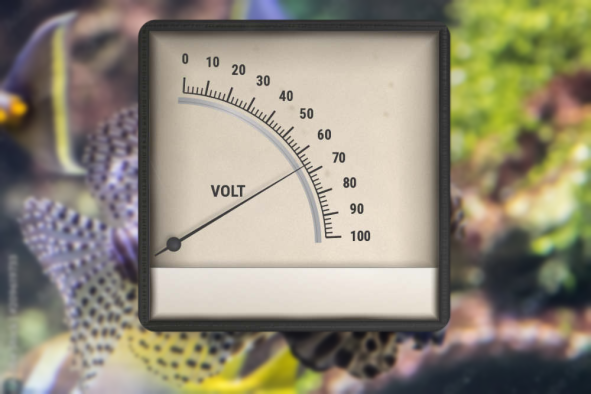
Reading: value=66 unit=V
